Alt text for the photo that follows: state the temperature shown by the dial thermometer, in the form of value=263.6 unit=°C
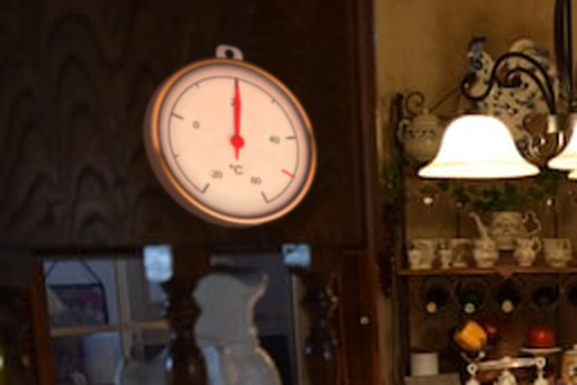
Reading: value=20 unit=°C
